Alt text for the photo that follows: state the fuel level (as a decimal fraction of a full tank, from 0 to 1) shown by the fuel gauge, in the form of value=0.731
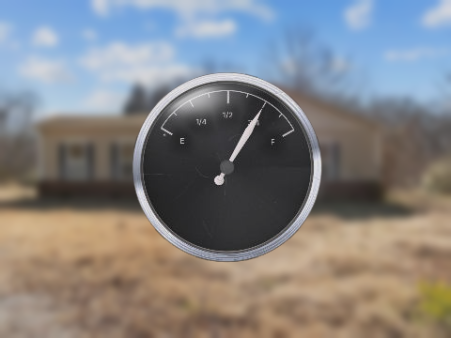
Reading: value=0.75
